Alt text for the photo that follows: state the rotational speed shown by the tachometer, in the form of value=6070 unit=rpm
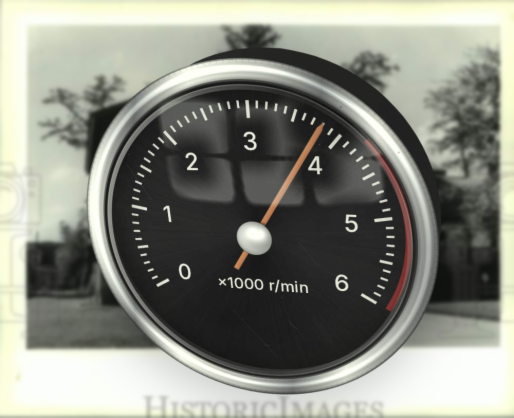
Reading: value=3800 unit=rpm
